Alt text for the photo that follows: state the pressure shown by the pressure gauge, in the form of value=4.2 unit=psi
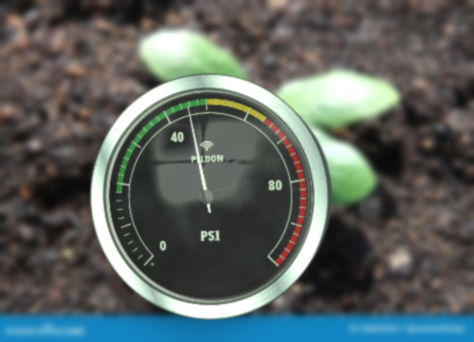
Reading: value=46 unit=psi
